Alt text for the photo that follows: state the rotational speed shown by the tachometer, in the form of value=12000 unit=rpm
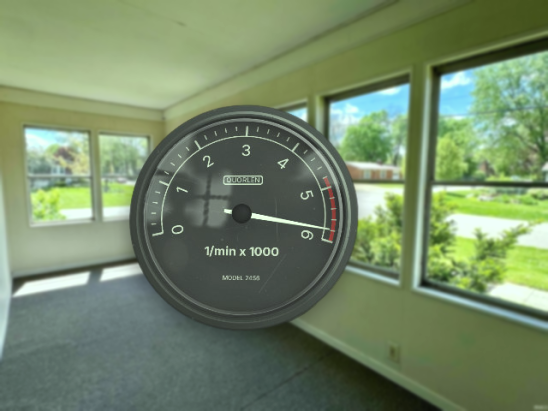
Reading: value=5800 unit=rpm
